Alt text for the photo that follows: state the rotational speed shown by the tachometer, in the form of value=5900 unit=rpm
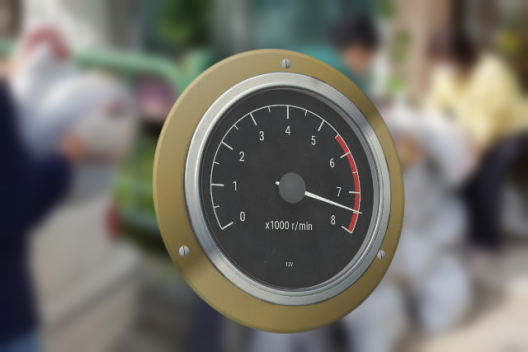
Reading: value=7500 unit=rpm
